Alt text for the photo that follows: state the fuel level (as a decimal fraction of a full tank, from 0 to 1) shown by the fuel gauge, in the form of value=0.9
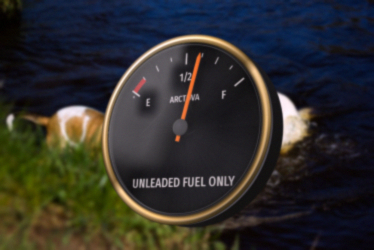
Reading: value=0.625
